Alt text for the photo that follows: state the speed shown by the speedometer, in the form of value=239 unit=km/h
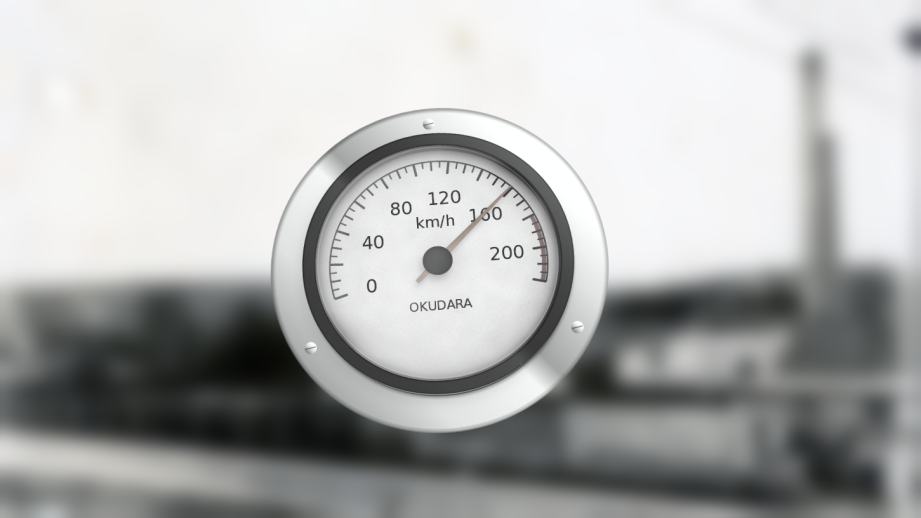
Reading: value=160 unit=km/h
